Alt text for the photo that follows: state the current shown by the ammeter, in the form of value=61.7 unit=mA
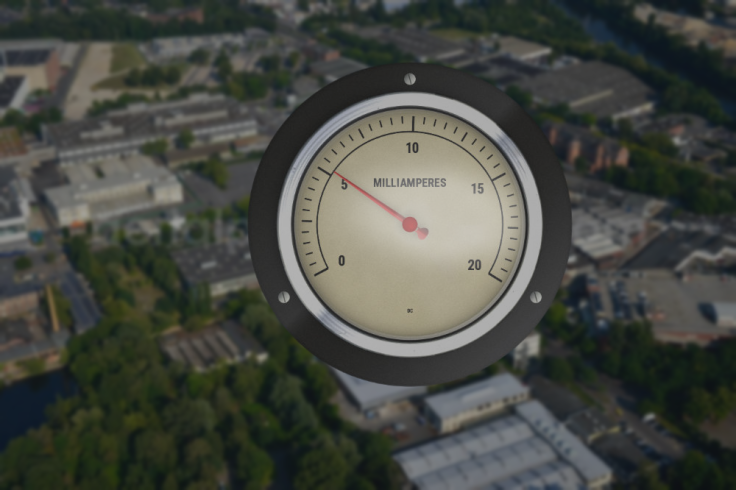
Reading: value=5.25 unit=mA
